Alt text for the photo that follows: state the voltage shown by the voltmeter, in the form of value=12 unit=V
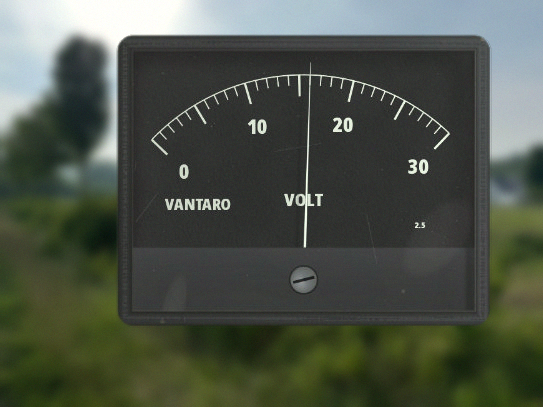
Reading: value=16 unit=V
